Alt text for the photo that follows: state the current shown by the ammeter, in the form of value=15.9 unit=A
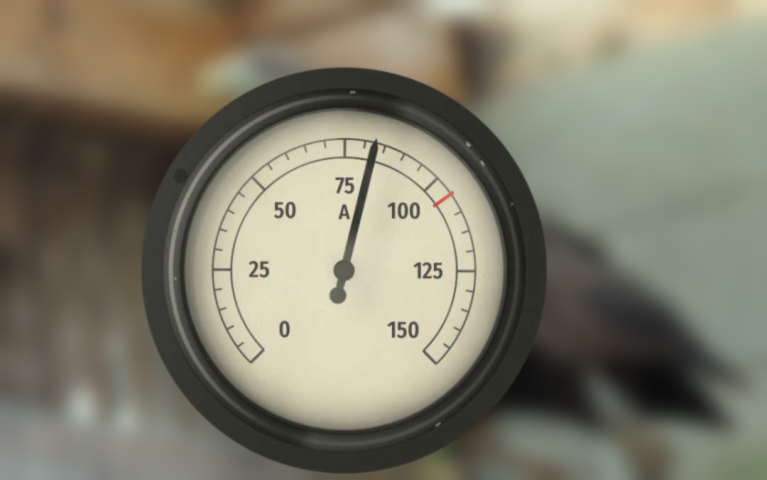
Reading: value=82.5 unit=A
